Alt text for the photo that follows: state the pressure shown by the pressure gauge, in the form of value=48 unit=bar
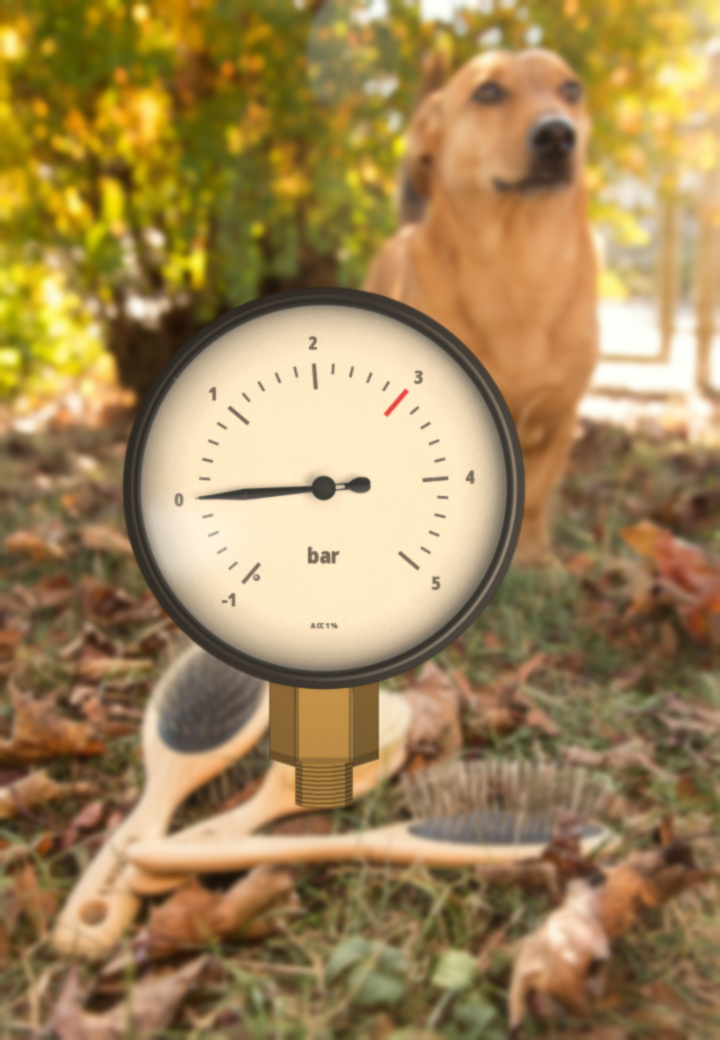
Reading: value=0 unit=bar
